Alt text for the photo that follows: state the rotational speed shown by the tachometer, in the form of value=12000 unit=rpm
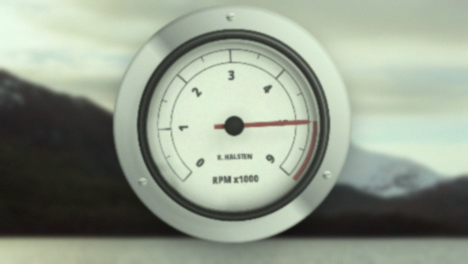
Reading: value=5000 unit=rpm
